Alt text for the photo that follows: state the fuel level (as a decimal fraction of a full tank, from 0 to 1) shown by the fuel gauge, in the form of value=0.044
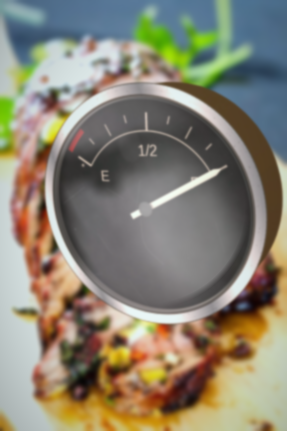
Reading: value=1
